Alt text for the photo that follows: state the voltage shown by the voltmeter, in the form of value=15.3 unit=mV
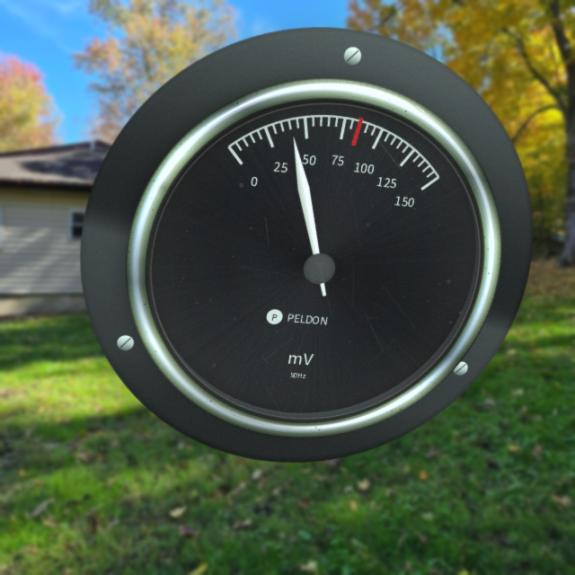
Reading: value=40 unit=mV
